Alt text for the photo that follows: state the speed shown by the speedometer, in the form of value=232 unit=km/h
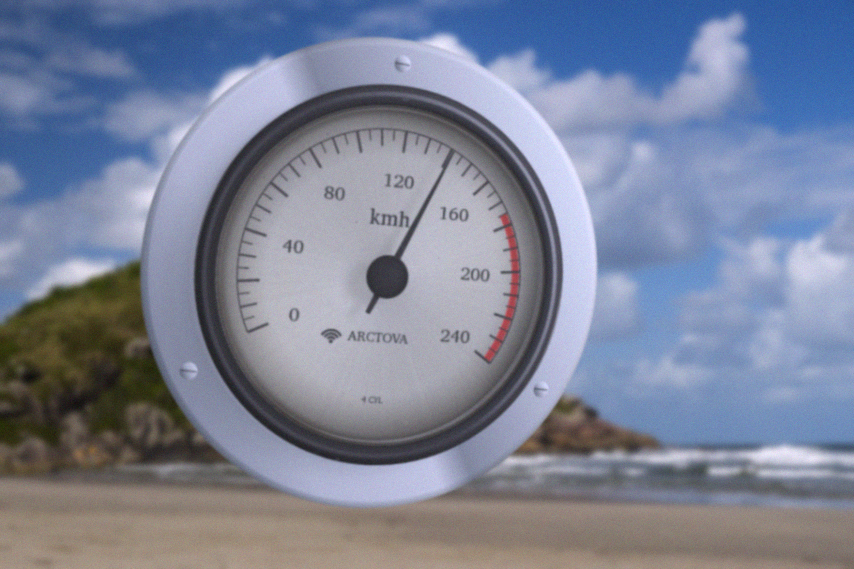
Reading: value=140 unit=km/h
